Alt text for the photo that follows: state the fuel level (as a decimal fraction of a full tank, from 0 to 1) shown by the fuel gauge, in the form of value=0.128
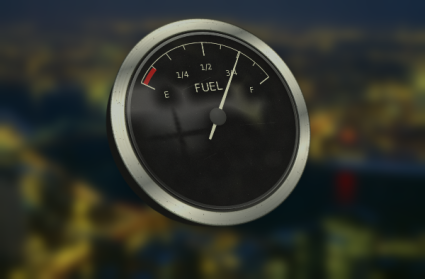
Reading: value=0.75
